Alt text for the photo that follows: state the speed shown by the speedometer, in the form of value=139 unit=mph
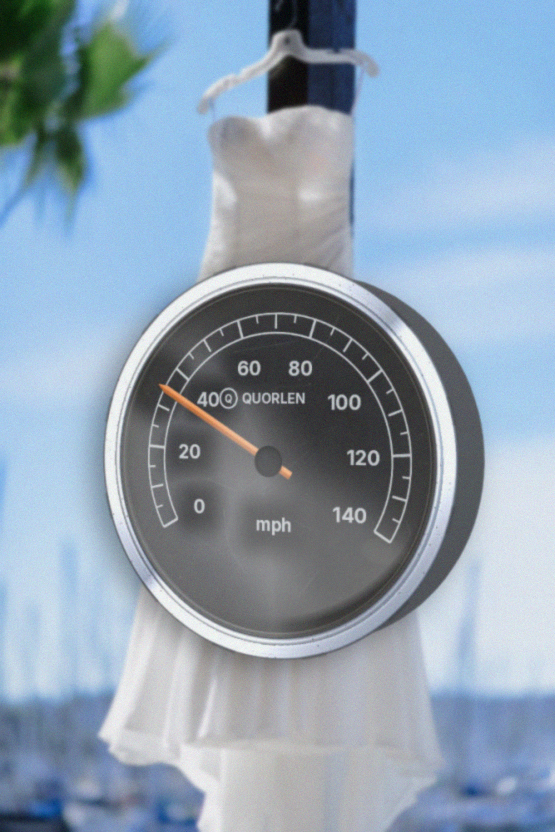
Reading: value=35 unit=mph
